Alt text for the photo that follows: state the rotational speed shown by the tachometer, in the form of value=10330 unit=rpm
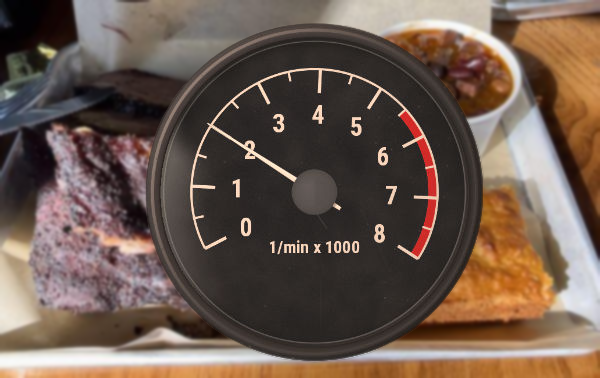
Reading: value=2000 unit=rpm
